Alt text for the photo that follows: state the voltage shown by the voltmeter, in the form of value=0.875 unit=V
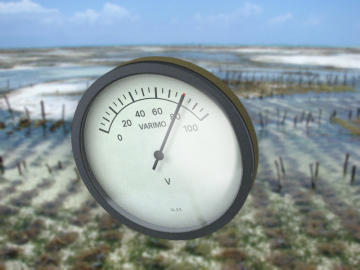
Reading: value=80 unit=V
